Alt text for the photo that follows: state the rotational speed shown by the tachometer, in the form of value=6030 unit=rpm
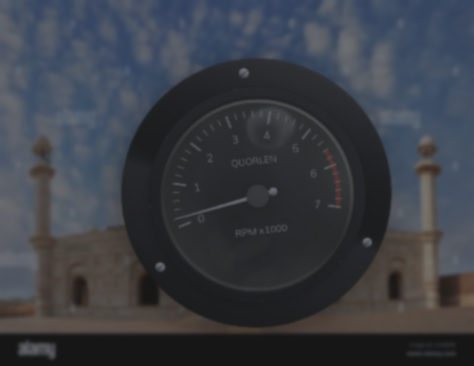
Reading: value=200 unit=rpm
